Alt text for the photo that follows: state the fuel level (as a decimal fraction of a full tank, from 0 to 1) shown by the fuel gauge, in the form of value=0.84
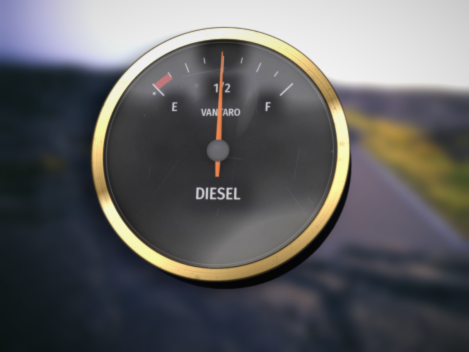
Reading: value=0.5
